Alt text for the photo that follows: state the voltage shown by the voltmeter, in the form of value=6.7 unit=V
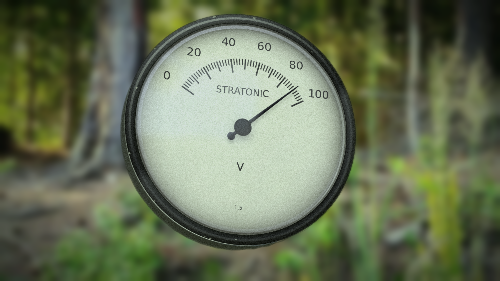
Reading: value=90 unit=V
